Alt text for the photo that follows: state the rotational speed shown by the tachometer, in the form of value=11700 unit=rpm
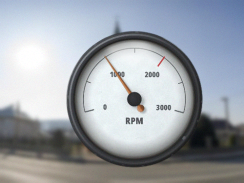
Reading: value=1000 unit=rpm
